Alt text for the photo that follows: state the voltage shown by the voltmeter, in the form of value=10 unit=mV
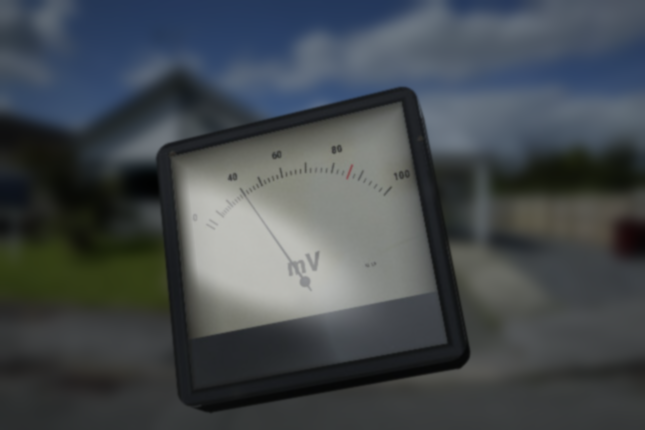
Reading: value=40 unit=mV
